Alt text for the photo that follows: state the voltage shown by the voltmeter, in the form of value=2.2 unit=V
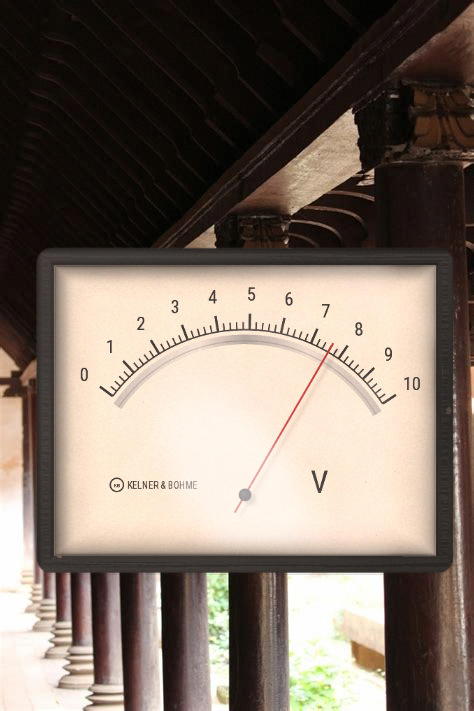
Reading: value=7.6 unit=V
